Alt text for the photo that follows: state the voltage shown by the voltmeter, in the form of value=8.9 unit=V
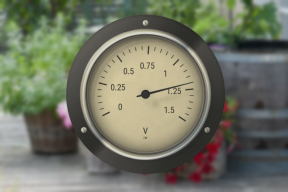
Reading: value=1.2 unit=V
